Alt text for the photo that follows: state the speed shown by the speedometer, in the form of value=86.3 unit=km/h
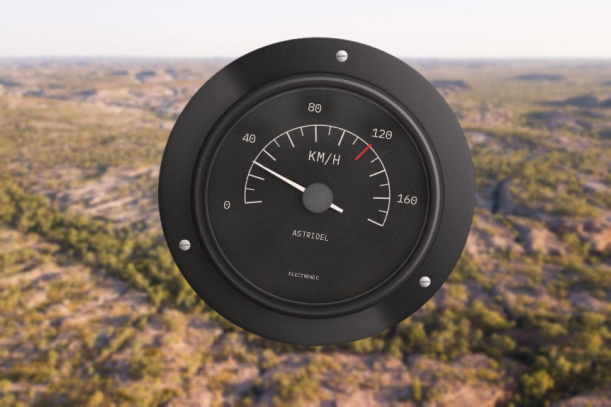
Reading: value=30 unit=km/h
